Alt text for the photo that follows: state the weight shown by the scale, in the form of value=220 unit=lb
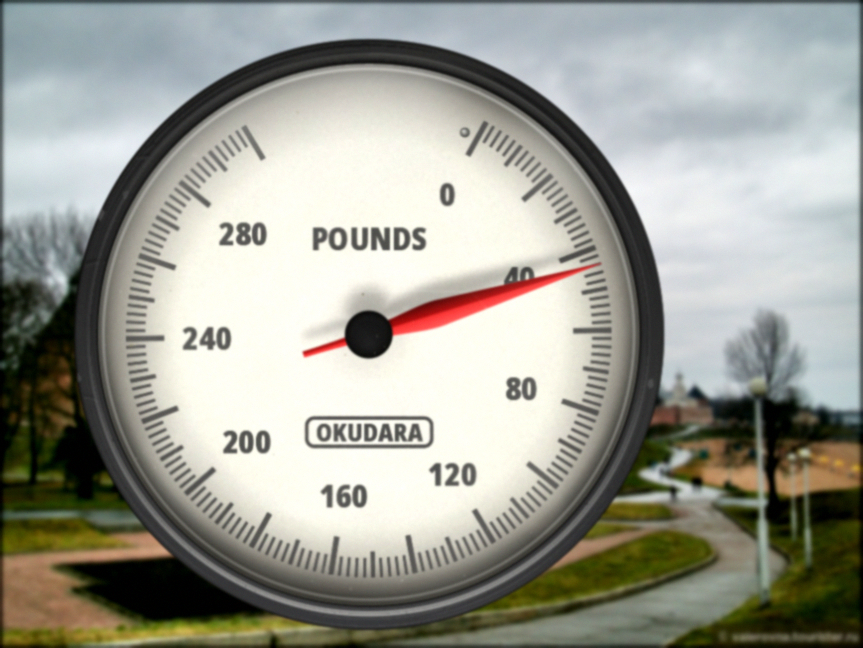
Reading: value=44 unit=lb
